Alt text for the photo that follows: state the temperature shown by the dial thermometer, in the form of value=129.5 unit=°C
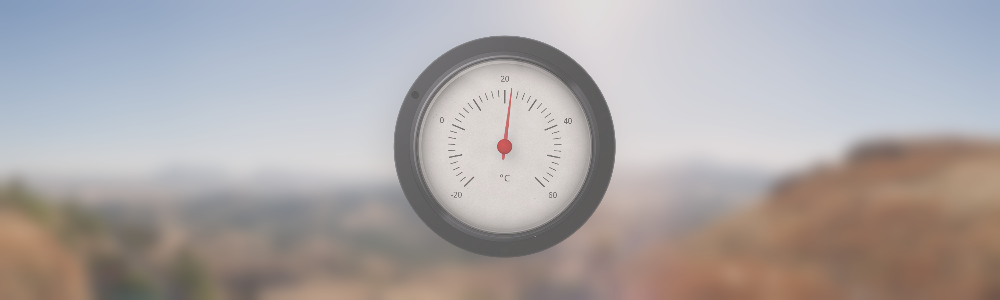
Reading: value=22 unit=°C
